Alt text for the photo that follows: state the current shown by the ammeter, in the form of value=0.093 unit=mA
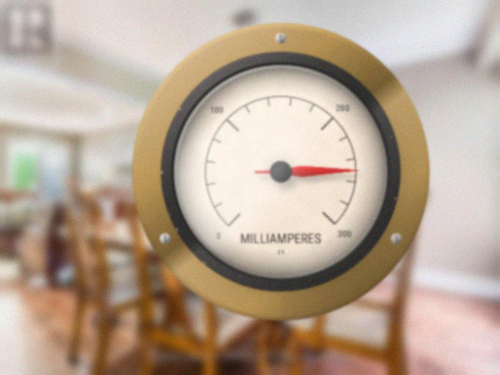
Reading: value=250 unit=mA
